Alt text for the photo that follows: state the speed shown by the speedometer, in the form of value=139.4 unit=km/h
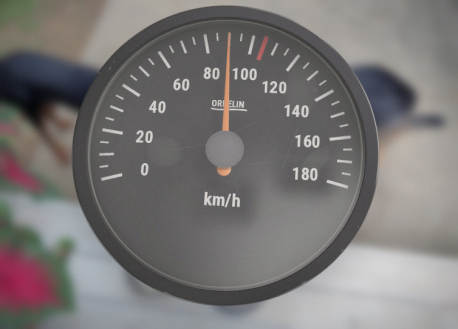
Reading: value=90 unit=km/h
